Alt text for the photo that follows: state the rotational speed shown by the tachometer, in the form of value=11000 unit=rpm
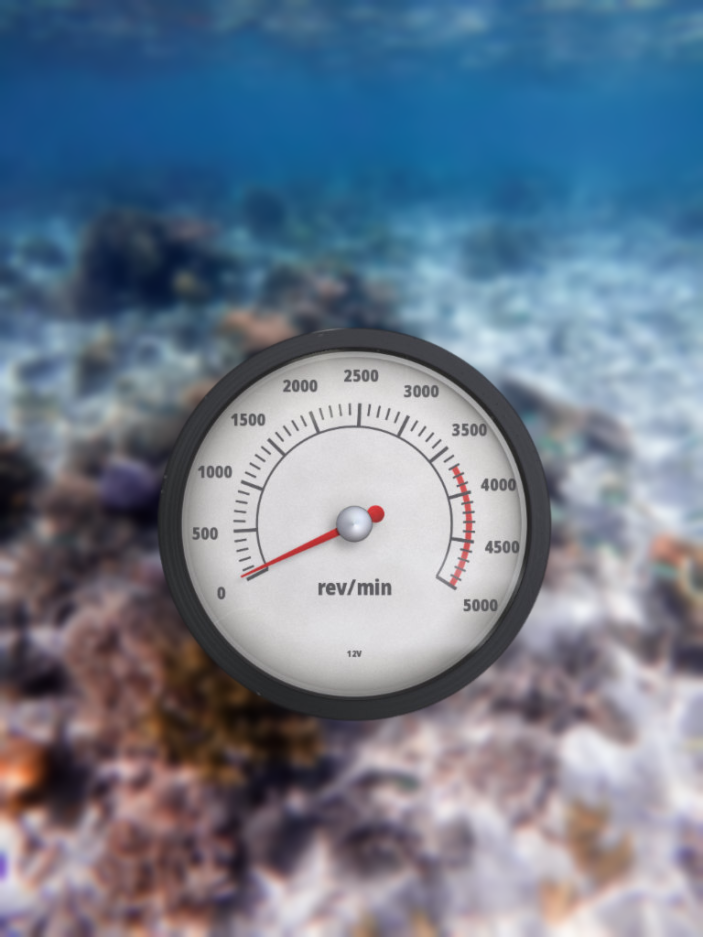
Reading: value=50 unit=rpm
